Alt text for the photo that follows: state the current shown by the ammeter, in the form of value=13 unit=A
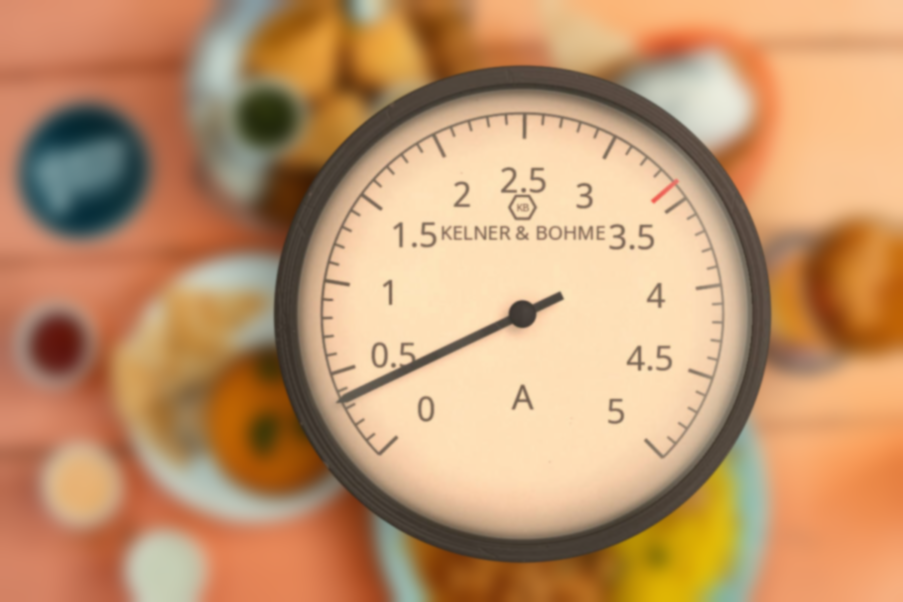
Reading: value=0.35 unit=A
